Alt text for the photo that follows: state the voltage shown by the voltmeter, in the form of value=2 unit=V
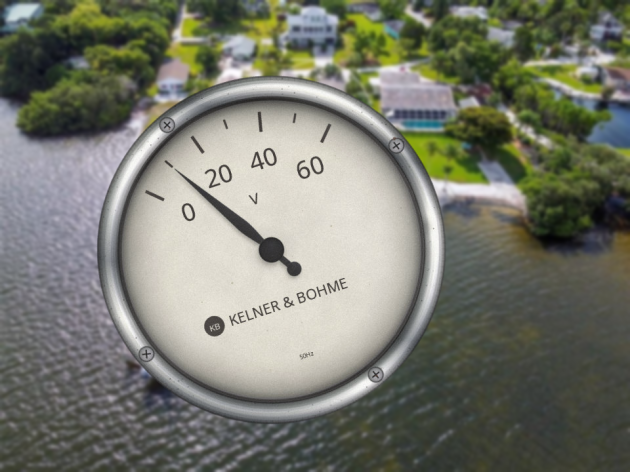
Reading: value=10 unit=V
